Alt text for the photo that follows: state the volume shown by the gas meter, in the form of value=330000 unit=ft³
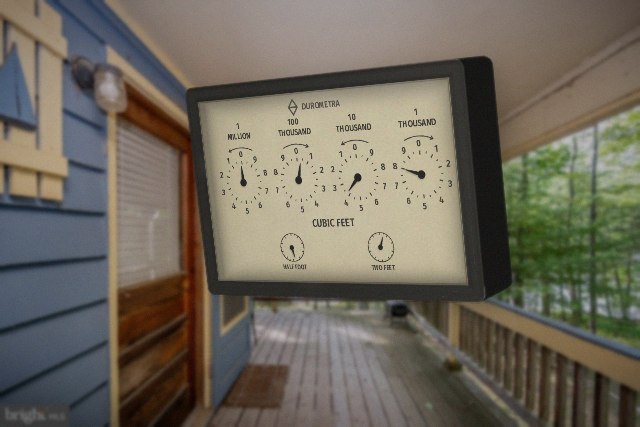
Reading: value=3800 unit=ft³
